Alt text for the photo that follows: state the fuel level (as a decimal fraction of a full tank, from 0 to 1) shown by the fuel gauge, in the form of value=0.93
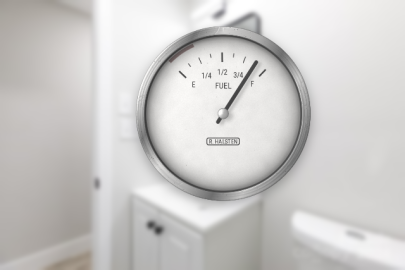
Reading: value=0.875
